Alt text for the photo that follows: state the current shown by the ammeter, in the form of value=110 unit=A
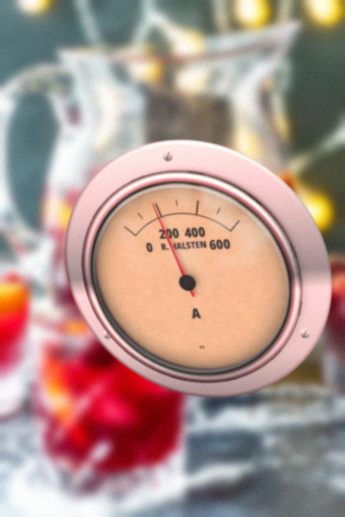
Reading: value=200 unit=A
